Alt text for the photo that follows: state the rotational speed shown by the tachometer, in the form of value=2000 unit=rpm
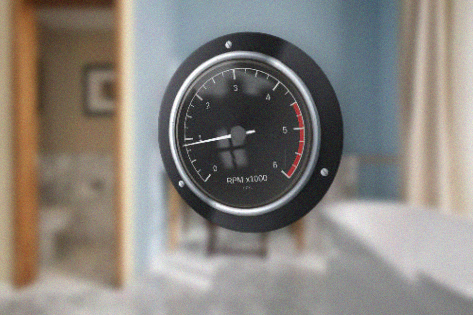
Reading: value=875 unit=rpm
